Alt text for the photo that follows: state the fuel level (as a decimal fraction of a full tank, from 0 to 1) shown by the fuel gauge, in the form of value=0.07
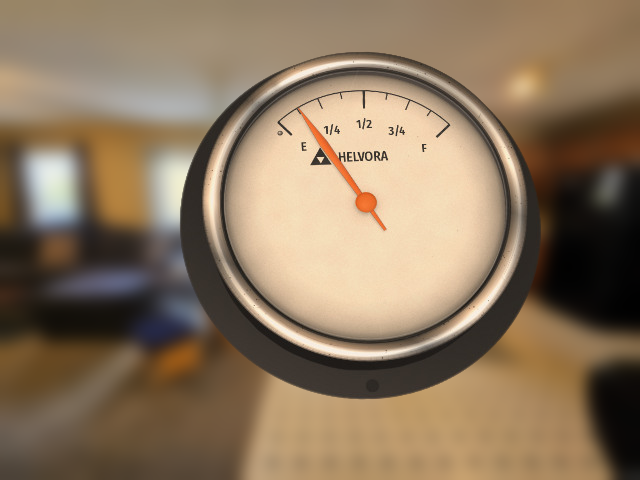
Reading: value=0.125
